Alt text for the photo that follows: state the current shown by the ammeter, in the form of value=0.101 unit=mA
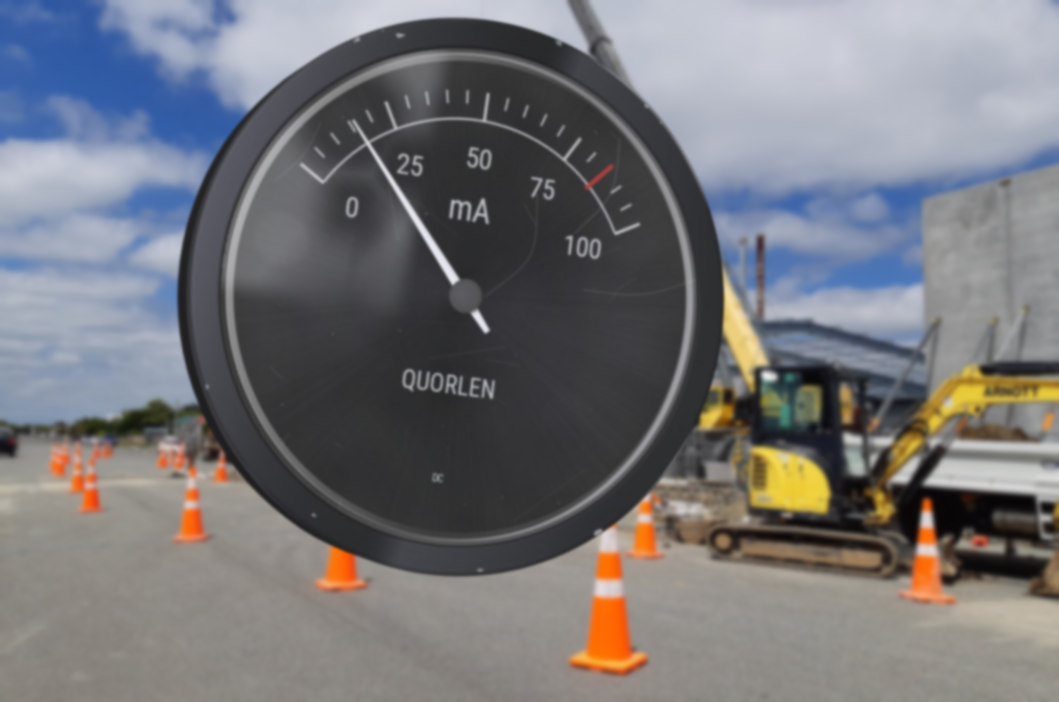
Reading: value=15 unit=mA
